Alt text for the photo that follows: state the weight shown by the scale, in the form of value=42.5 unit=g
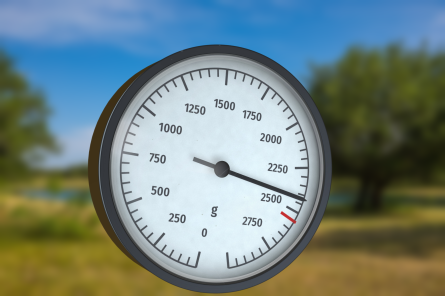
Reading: value=2425 unit=g
